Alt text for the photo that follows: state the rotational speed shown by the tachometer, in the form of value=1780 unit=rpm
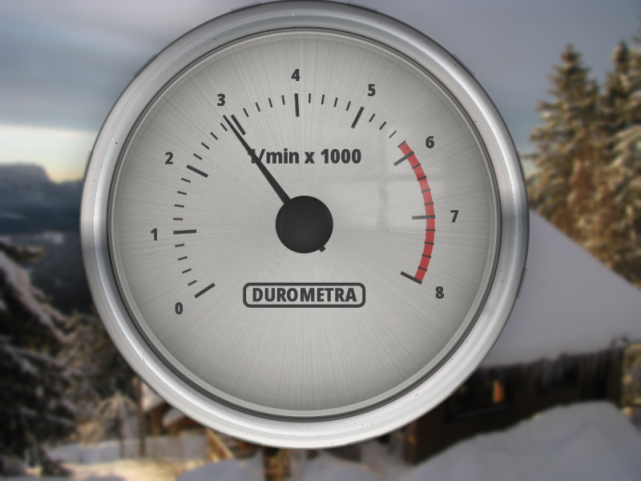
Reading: value=2900 unit=rpm
